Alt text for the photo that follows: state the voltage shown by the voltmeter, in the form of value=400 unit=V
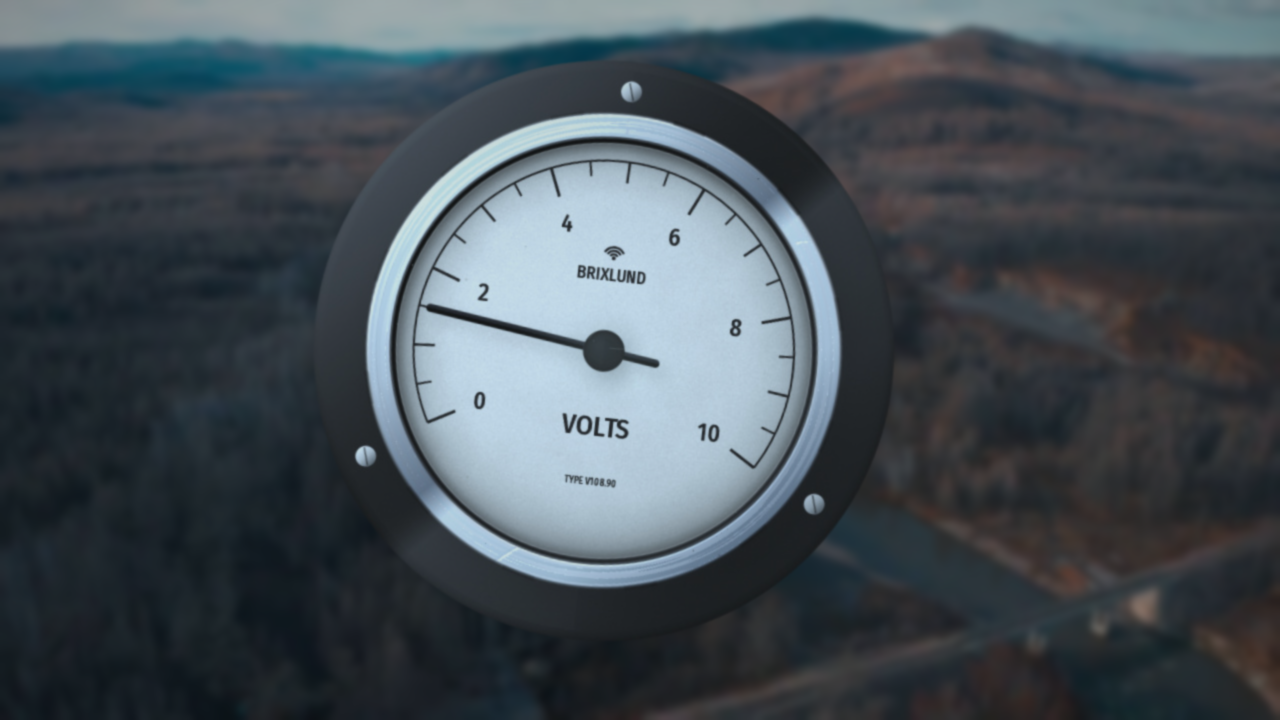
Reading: value=1.5 unit=V
